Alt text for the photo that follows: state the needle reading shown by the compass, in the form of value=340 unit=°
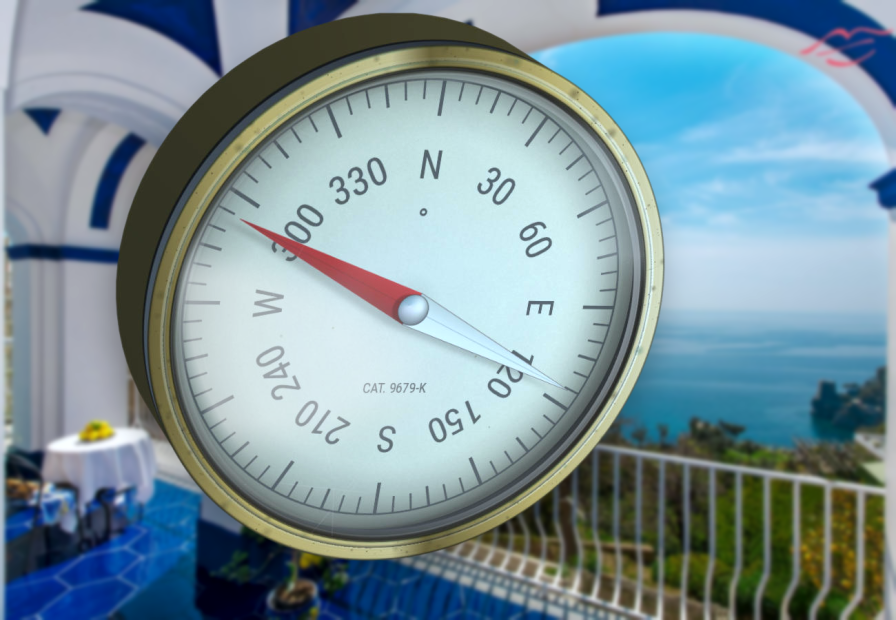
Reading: value=295 unit=°
